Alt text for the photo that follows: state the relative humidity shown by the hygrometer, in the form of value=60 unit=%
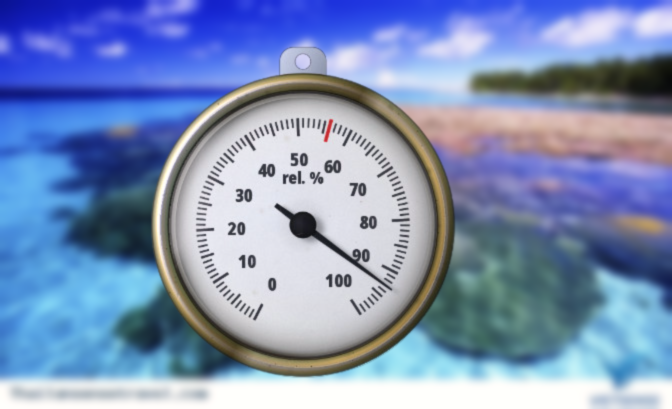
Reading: value=93 unit=%
